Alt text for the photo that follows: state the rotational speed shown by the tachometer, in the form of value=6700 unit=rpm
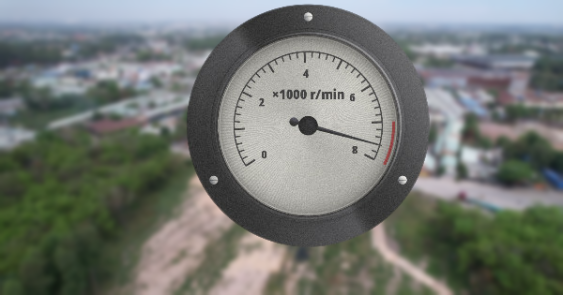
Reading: value=7600 unit=rpm
